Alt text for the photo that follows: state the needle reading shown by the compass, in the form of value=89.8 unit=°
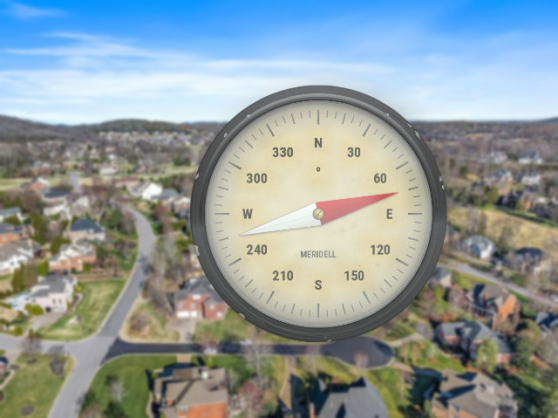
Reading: value=75 unit=°
